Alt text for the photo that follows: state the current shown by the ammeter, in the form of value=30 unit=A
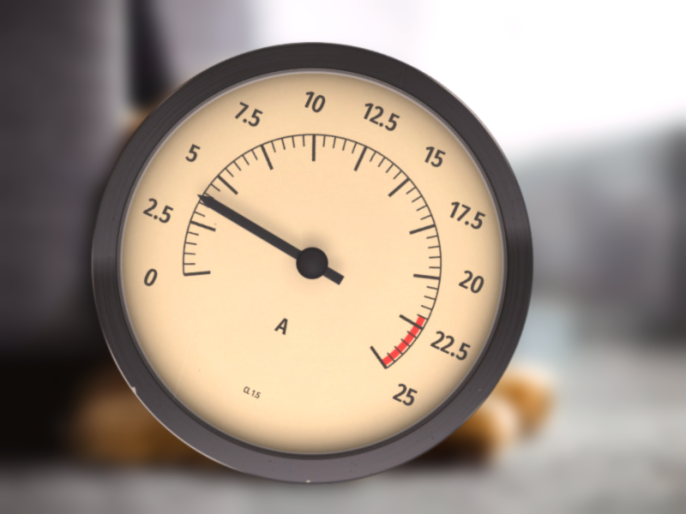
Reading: value=3.75 unit=A
